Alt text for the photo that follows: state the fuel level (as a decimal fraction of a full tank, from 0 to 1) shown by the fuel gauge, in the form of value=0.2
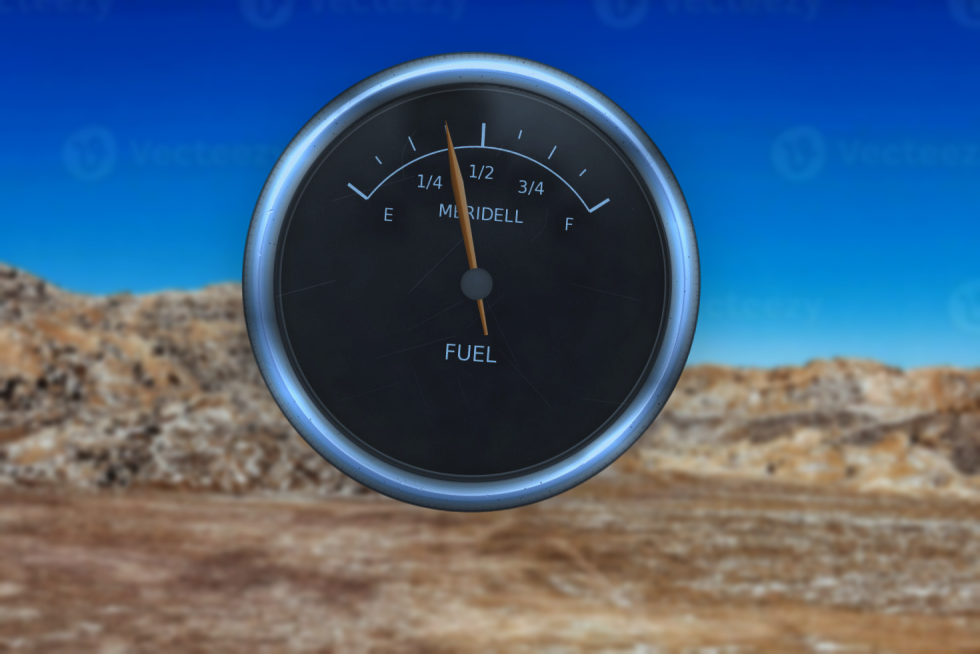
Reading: value=0.375
